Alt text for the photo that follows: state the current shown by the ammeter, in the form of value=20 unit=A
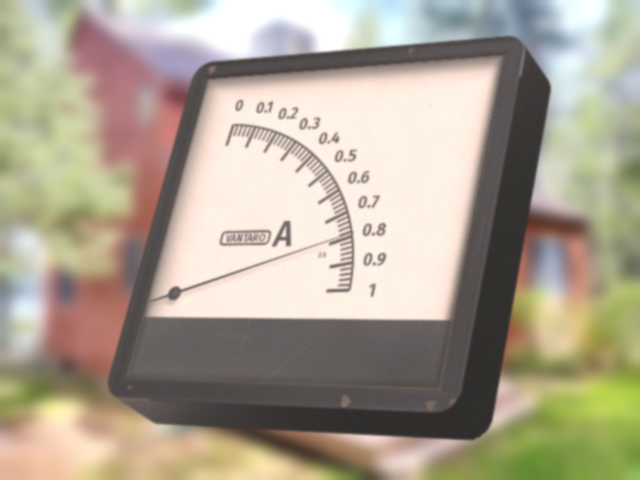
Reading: value=0.8 unit=A
